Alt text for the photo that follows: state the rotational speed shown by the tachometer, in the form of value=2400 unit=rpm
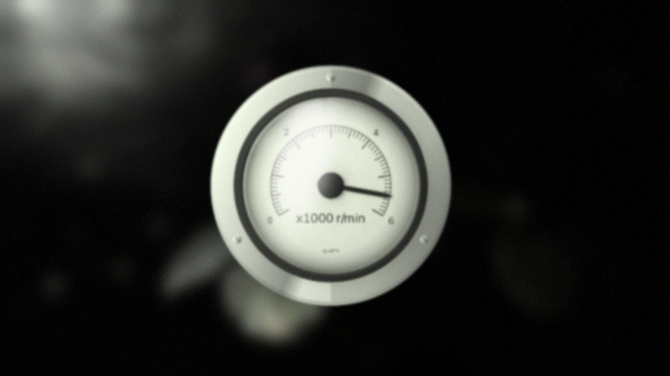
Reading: value=5500 unit=rpm
